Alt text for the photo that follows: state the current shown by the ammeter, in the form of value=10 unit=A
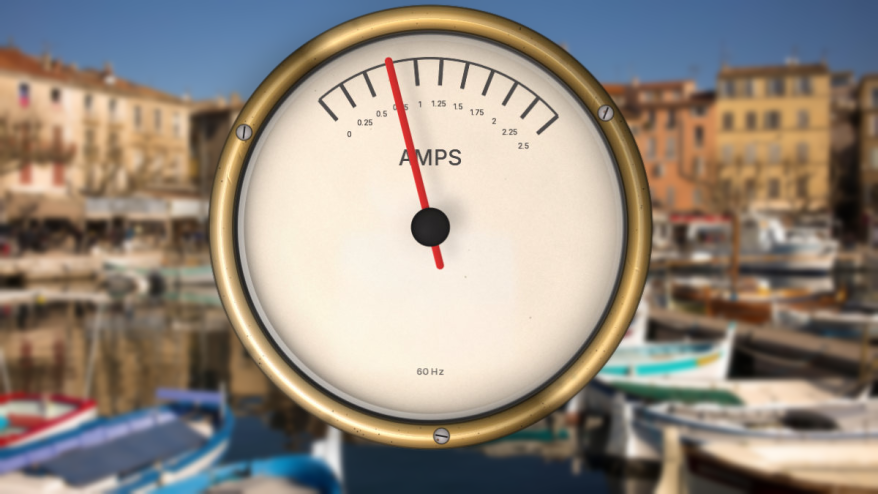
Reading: value=0.75 unit=A
